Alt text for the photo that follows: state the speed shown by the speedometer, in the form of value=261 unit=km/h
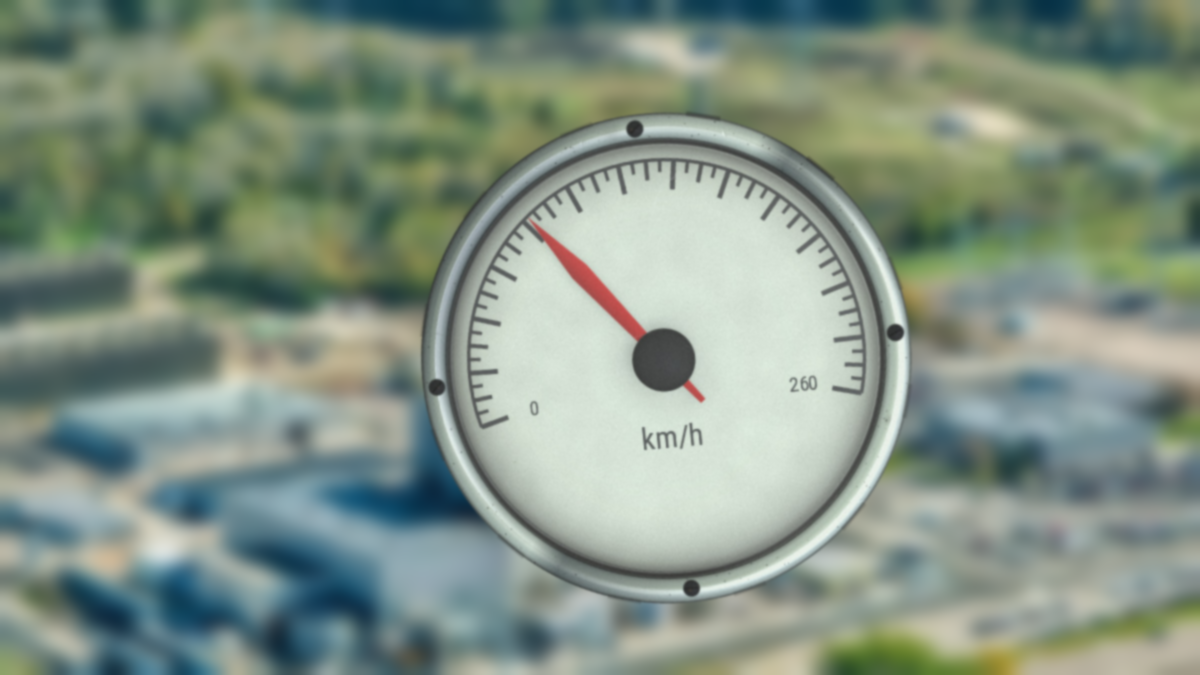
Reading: value=82.5 unit=km/h
